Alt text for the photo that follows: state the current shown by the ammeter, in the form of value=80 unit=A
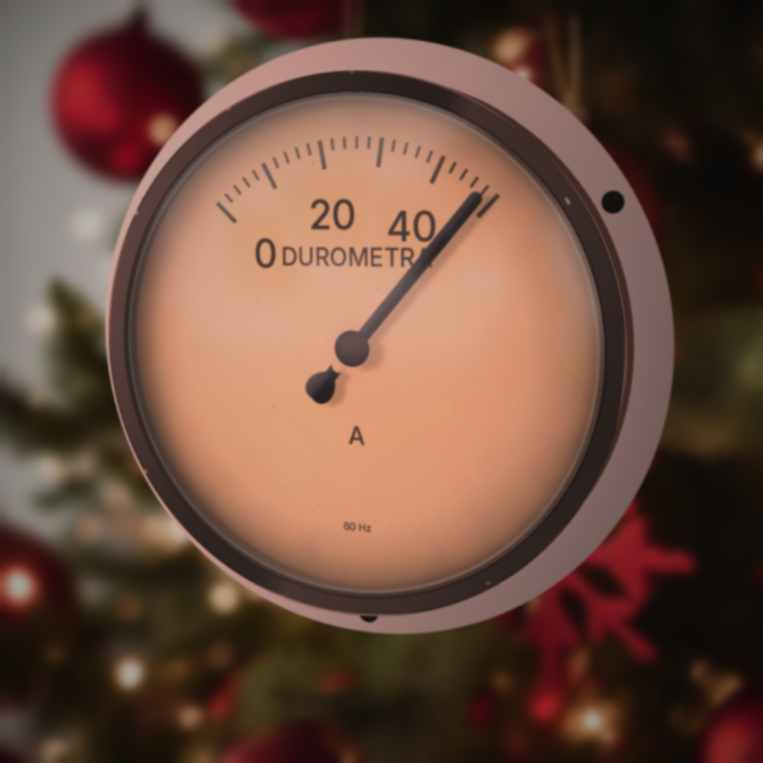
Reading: value=48 unit=A
